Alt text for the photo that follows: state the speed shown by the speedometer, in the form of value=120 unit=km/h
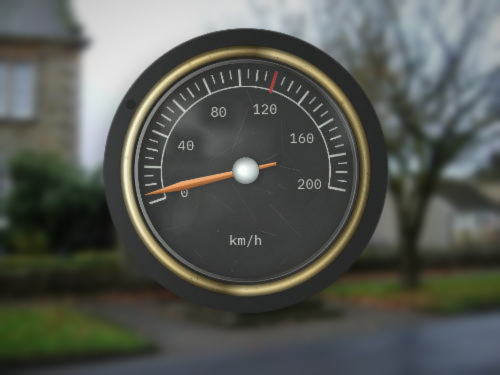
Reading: value=5 unit=km/h
